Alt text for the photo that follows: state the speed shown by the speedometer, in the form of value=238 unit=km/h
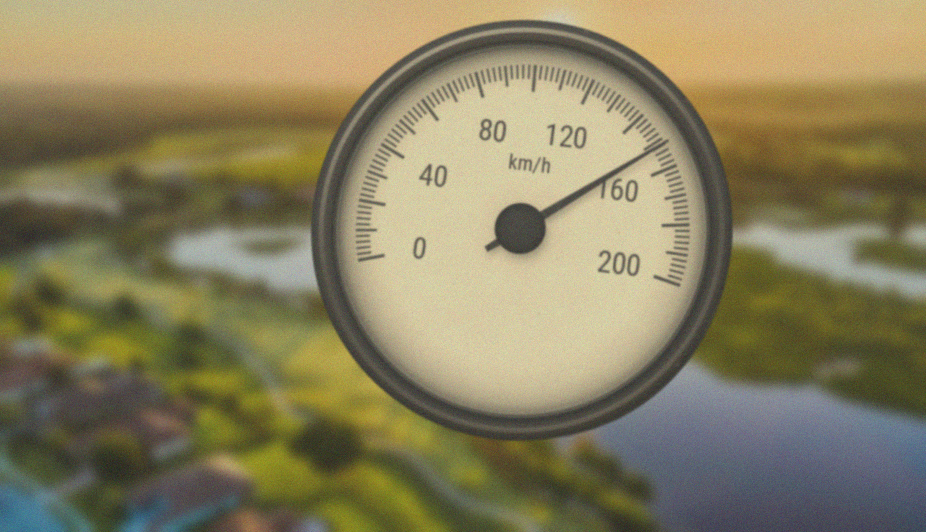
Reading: value=152 unit=km/h
